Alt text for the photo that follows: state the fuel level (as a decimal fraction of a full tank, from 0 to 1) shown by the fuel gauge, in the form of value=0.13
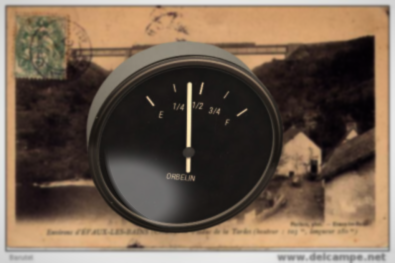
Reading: value=0.375
